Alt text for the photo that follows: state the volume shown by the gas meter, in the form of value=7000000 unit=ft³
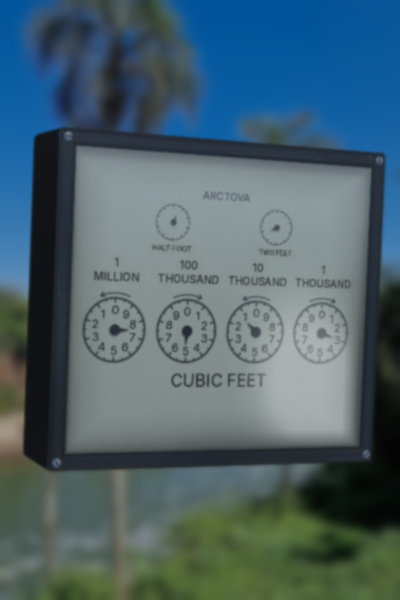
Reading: value=751300 unit=ft³
